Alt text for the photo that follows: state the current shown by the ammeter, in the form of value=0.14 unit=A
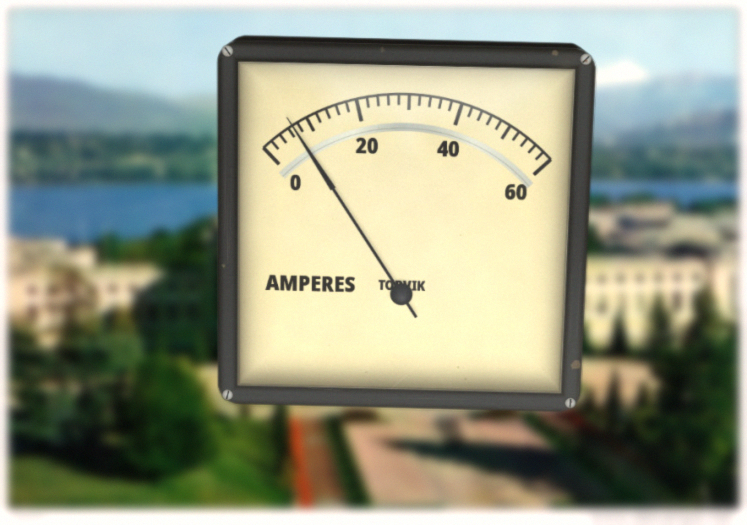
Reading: value=7 unit=A
